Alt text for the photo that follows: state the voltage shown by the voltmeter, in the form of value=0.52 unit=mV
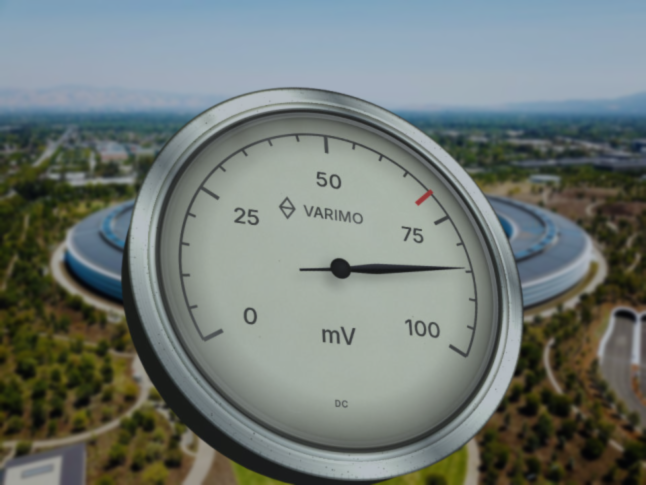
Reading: value=85 unit=mV
